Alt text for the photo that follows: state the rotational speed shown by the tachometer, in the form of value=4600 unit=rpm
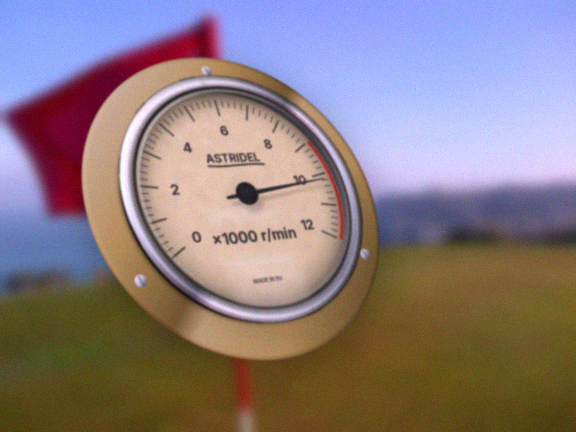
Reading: value=10200 unit=rpm
